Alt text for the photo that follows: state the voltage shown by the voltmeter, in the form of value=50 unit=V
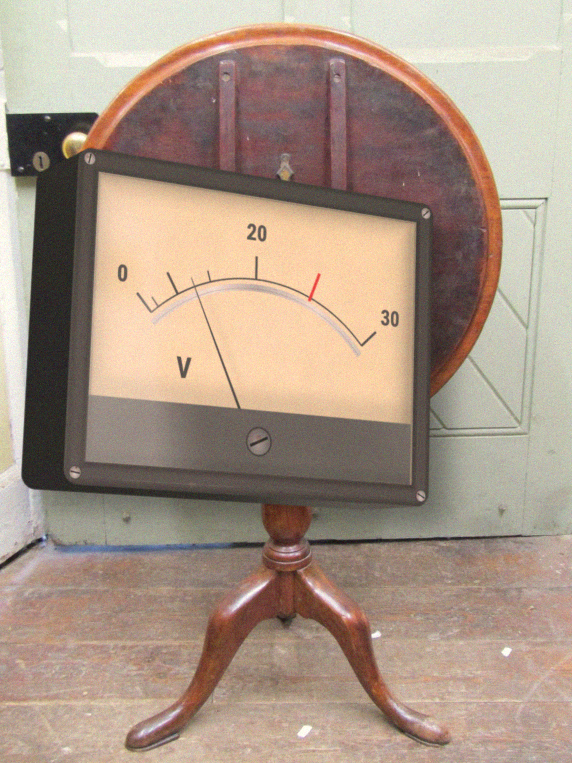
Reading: value=12.5 unit=V
